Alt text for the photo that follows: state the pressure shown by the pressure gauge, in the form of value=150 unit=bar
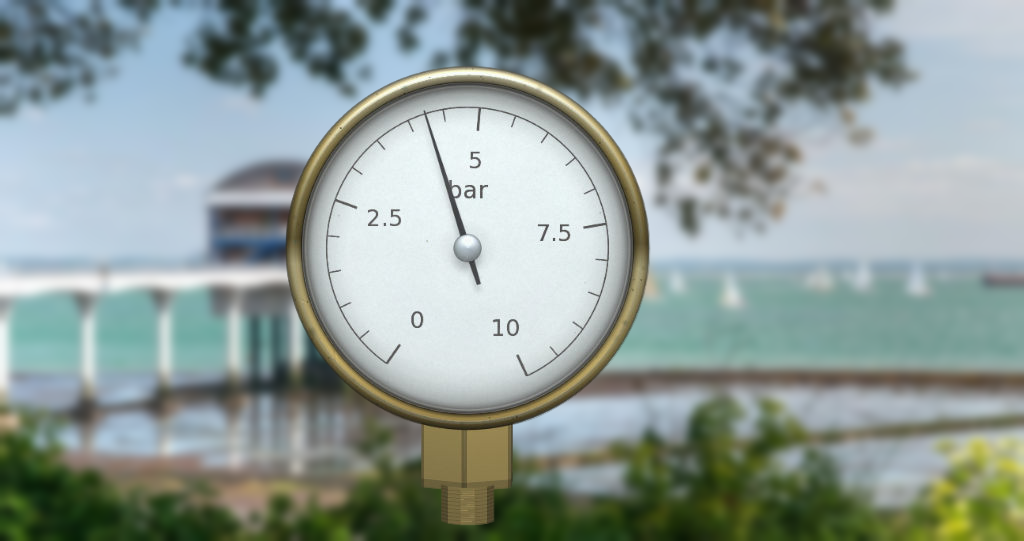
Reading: value=4.25 unit=bar
